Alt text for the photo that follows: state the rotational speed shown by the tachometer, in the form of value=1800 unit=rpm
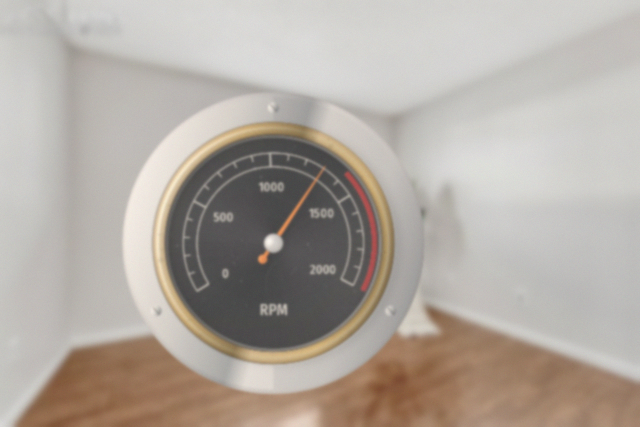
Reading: value=1300 unit=rpm
